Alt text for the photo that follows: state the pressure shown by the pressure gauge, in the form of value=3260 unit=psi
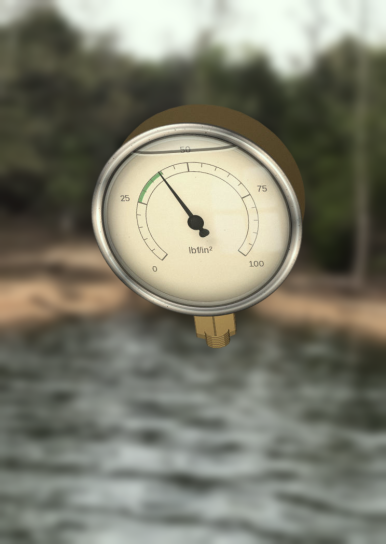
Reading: value=40 unit=psi
